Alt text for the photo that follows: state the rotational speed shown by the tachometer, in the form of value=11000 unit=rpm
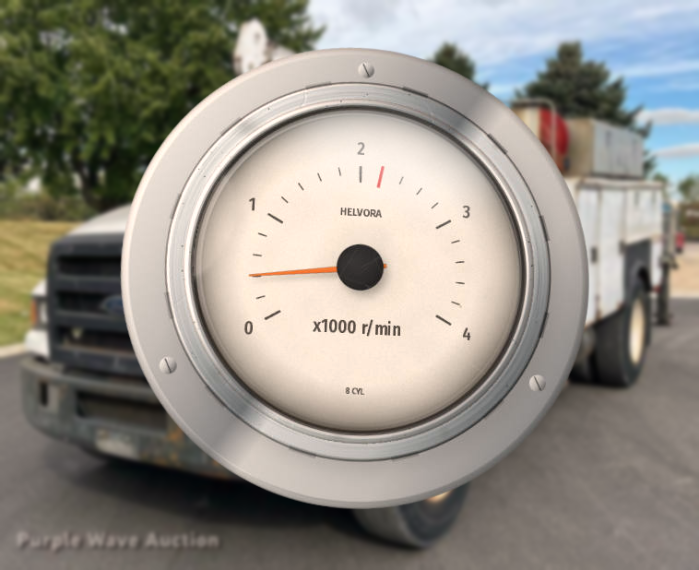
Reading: value=400 unit=rpm
